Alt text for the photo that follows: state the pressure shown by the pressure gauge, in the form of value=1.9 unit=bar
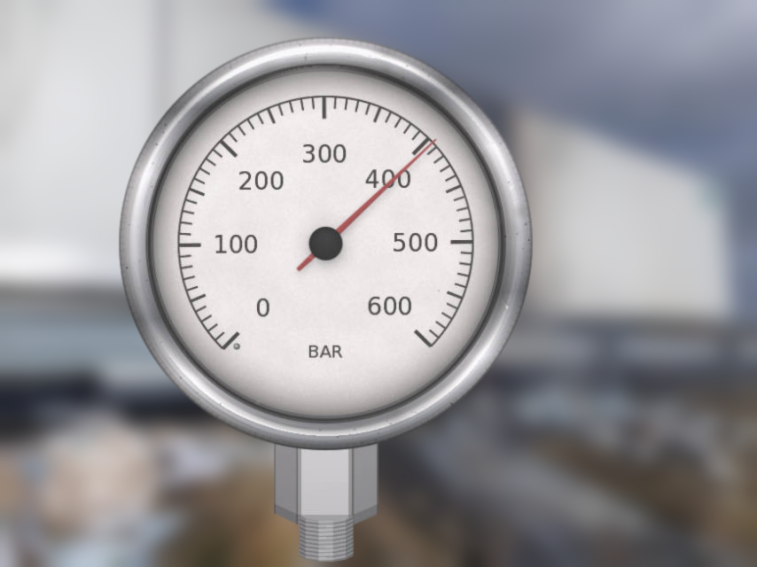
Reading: value=405 unit=bar
